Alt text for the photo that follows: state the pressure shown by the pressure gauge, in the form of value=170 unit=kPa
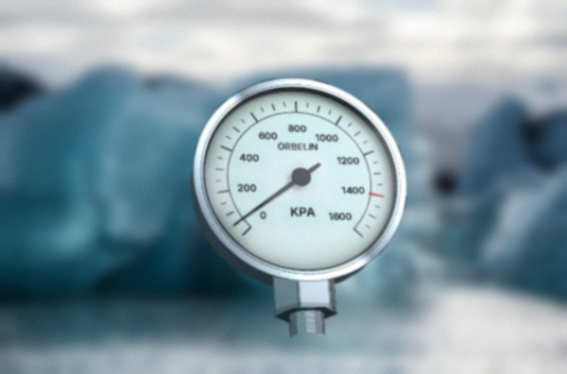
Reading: value=50 unit=kPa
